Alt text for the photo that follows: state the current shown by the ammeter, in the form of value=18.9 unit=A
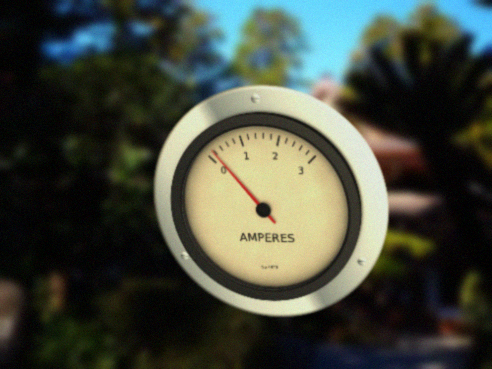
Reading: value=0.2 unit=A
